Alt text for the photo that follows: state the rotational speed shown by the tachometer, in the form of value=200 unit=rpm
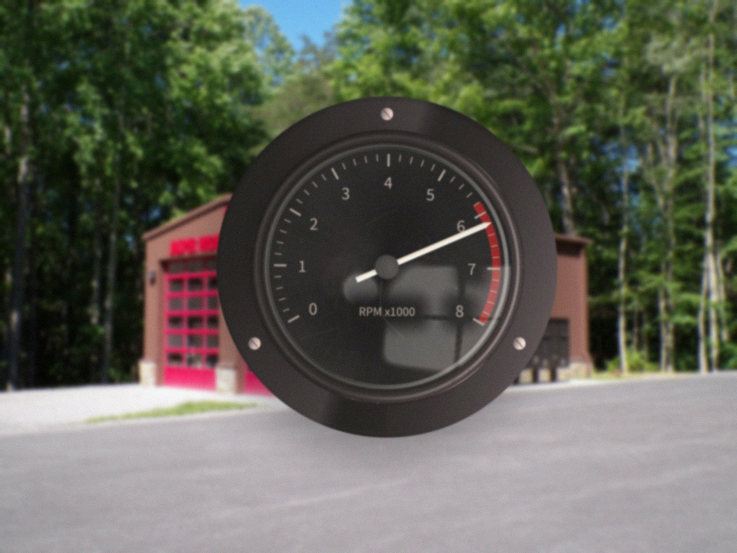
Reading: value=6200 unit=rpm
